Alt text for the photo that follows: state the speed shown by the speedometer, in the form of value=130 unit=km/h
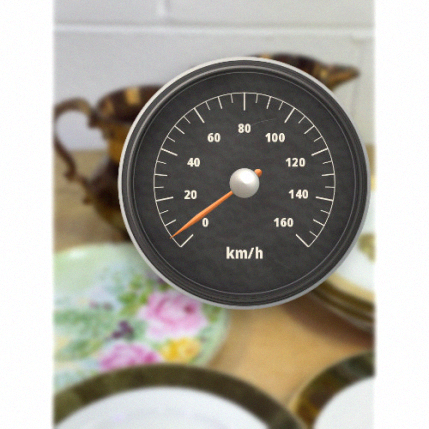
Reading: value=5 unit=km/h
